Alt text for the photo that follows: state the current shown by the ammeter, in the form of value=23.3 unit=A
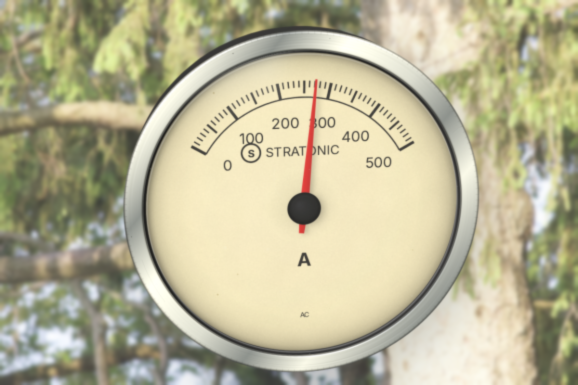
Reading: value=270 unit=A
